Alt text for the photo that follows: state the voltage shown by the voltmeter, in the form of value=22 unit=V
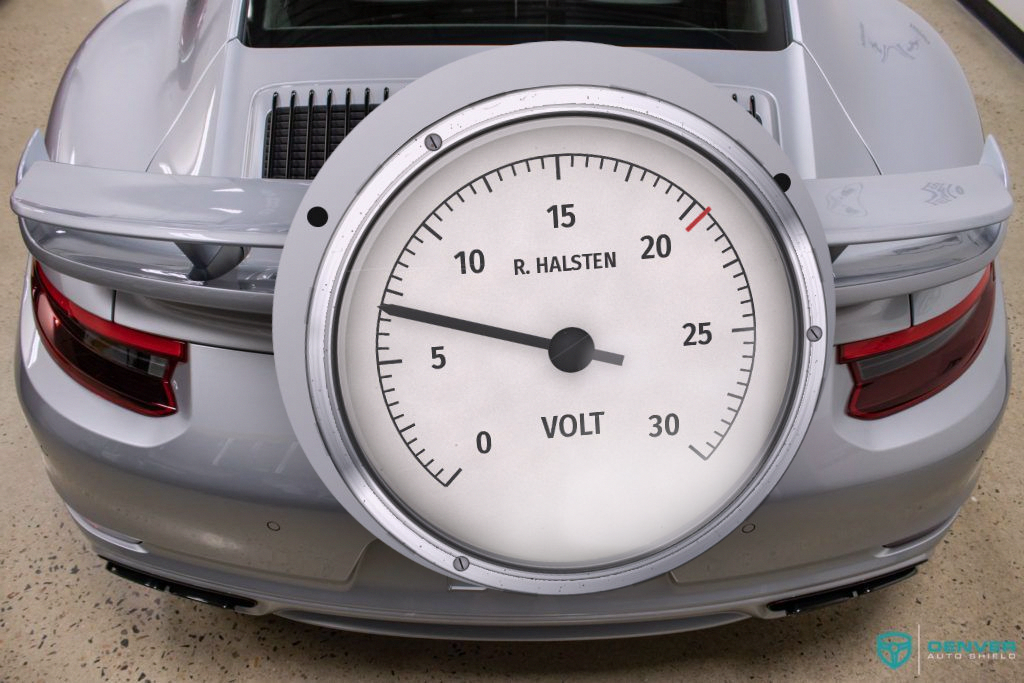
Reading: value=7 unit=V
